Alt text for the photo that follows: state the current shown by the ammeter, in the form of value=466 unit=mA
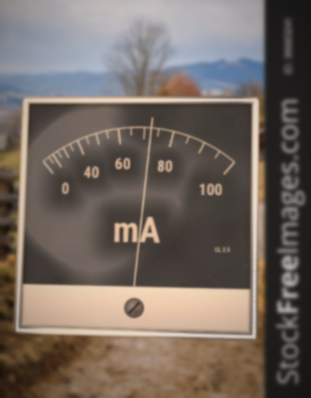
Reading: value=72.5 unit=mA
